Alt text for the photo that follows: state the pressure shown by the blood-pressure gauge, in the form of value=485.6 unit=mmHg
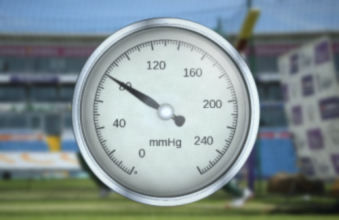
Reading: value=80 unit=mmHg
